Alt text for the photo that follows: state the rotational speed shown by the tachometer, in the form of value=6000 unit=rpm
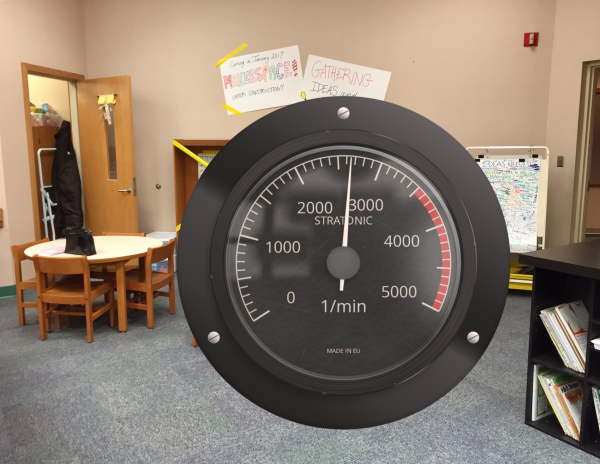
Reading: value=2650 unit=rpm
